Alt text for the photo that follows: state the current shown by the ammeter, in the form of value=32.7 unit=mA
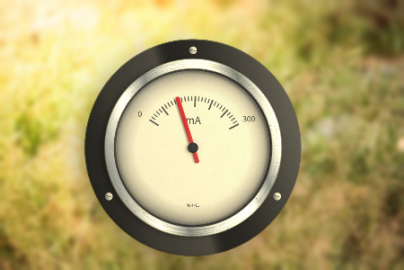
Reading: value=100 unit=mA
